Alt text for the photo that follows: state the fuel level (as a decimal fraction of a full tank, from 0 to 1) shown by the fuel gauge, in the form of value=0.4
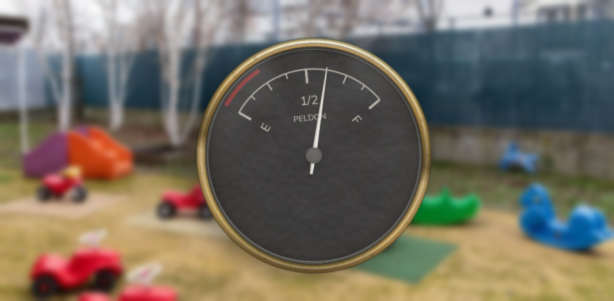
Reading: value=0.625
